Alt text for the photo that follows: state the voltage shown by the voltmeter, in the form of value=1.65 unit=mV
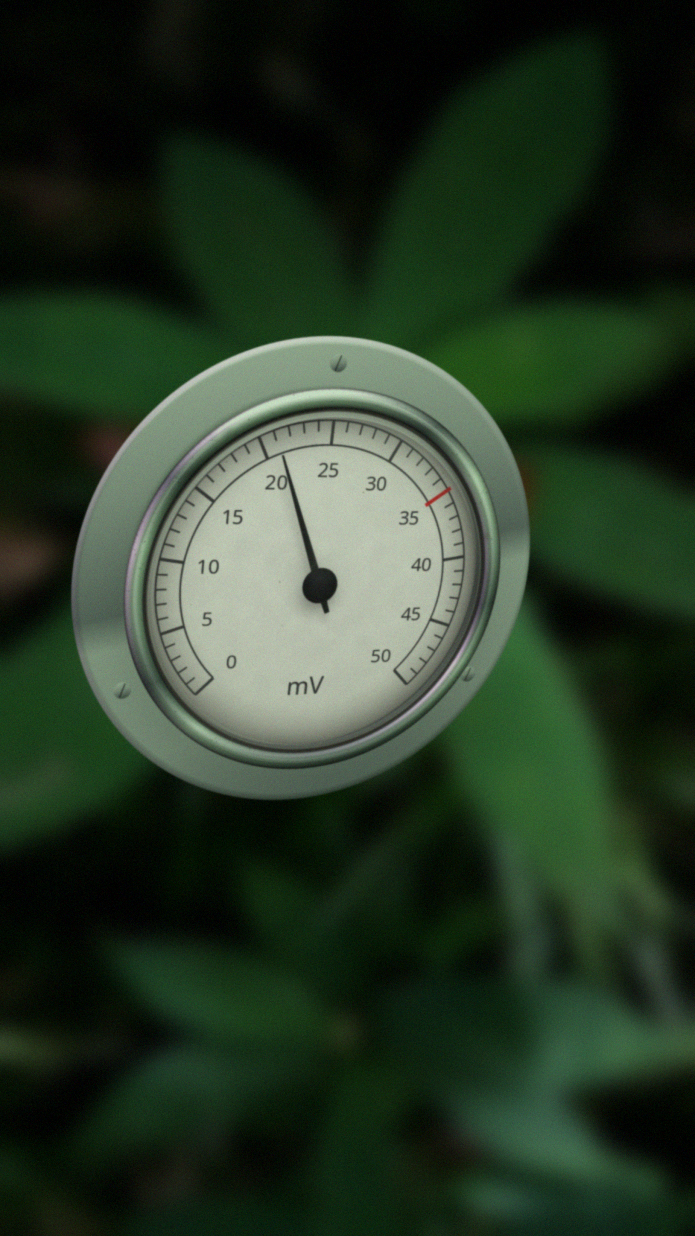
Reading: value=21 unit=mV
